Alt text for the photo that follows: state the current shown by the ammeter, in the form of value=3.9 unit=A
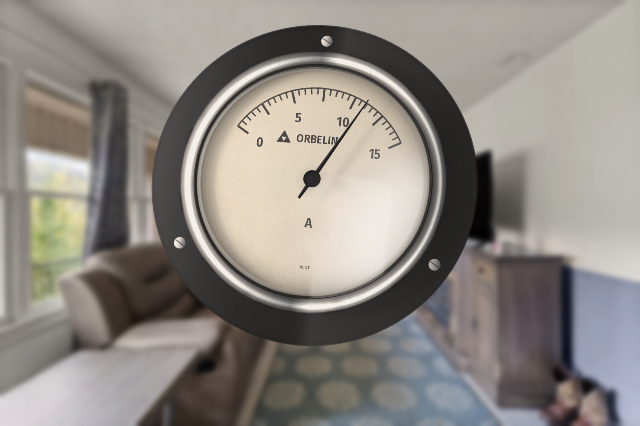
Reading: value=11 unit=A
